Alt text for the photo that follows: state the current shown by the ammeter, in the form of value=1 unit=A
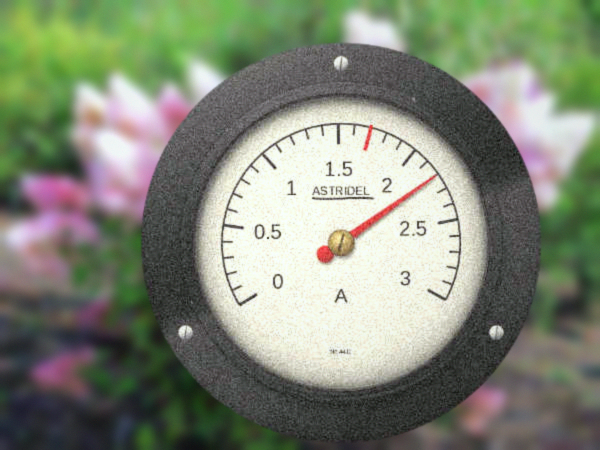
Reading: value=2.2 unit=A
